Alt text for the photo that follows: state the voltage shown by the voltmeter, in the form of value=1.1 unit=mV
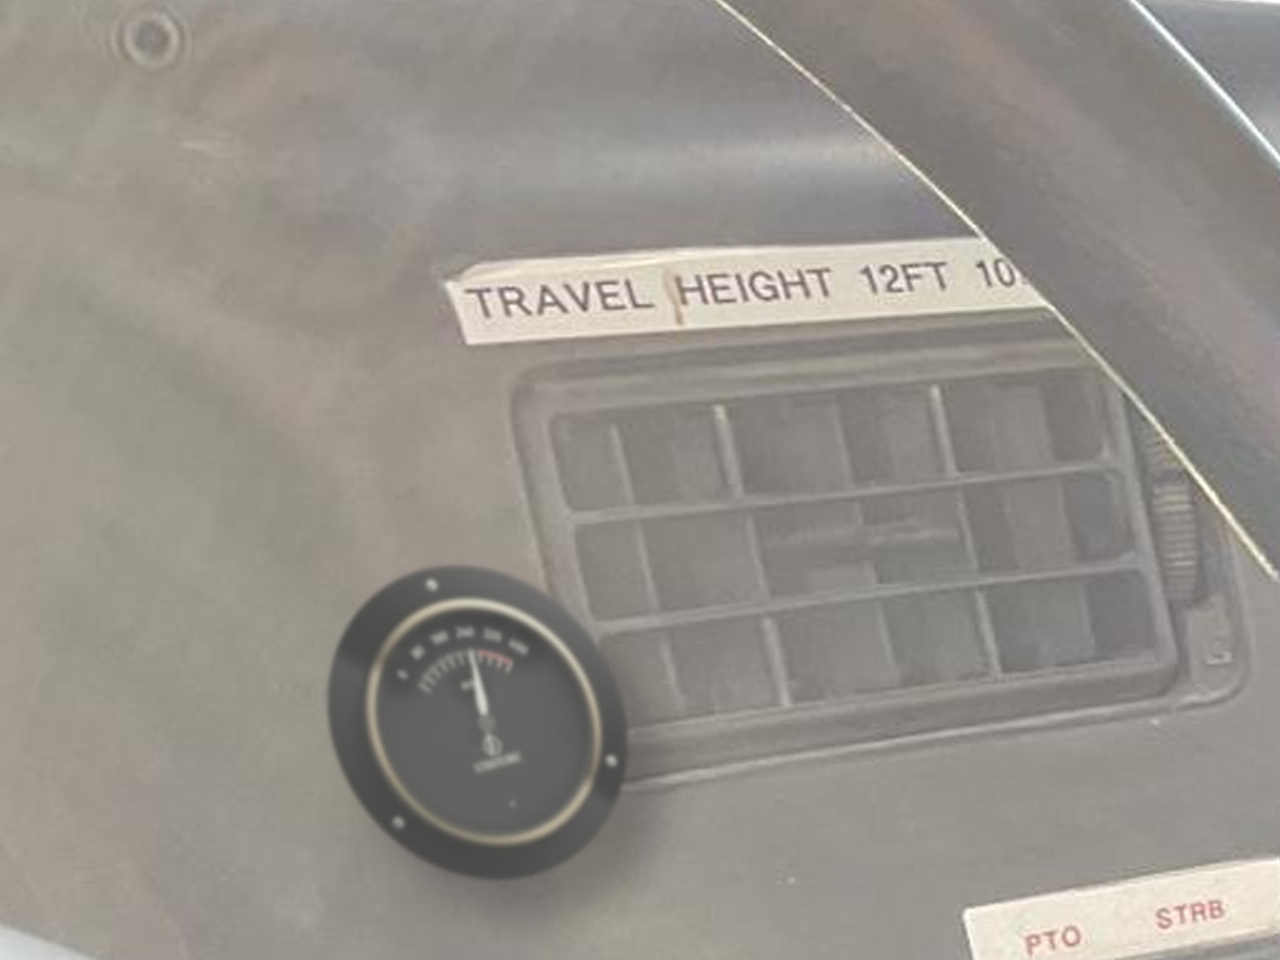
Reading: value=240 unit=mV
